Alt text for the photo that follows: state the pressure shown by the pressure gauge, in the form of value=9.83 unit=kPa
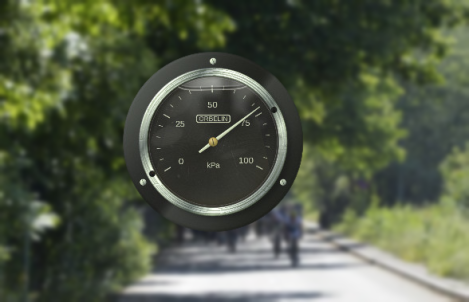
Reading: value=72.5 unit=kPa
